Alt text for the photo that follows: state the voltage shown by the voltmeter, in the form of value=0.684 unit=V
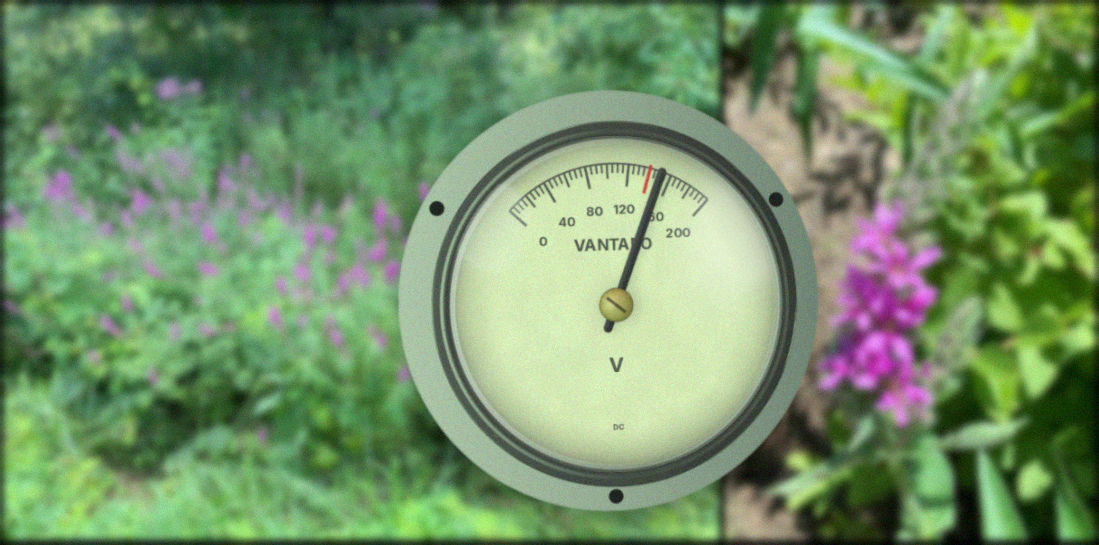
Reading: value=150 unit=V
